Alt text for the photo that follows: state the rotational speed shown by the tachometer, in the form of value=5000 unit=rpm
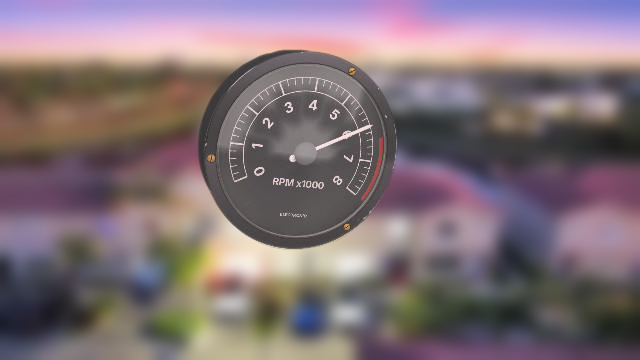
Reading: value=6000 unit=rpm
